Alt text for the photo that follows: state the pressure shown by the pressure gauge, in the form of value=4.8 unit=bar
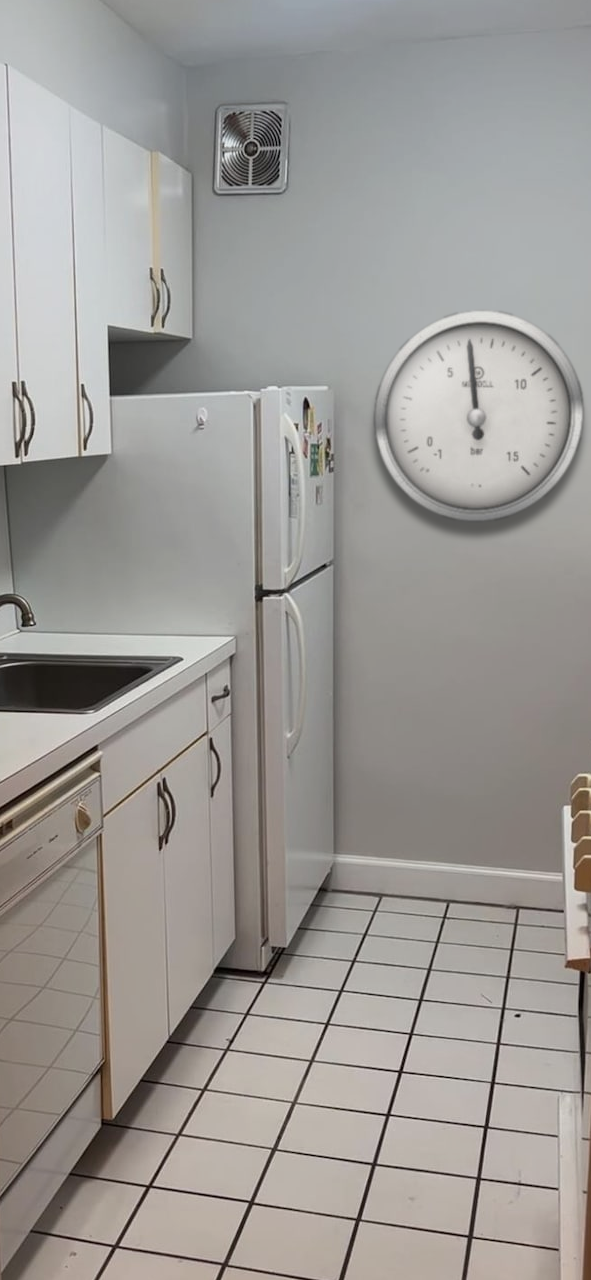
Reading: value=6.5 unit=bar
